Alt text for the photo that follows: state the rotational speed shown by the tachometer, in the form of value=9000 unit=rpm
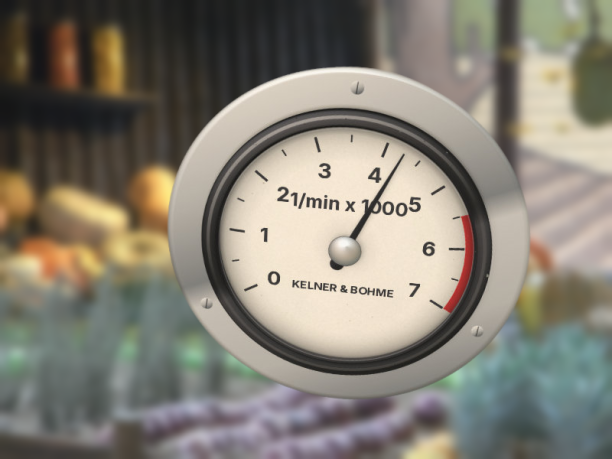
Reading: value=4250 unit=rpm
